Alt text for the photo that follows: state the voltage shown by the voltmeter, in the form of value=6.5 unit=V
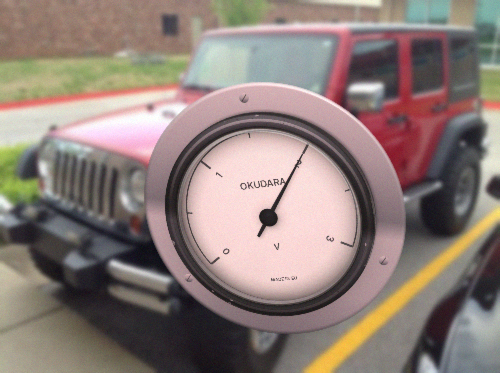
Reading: value=2 unit=V
